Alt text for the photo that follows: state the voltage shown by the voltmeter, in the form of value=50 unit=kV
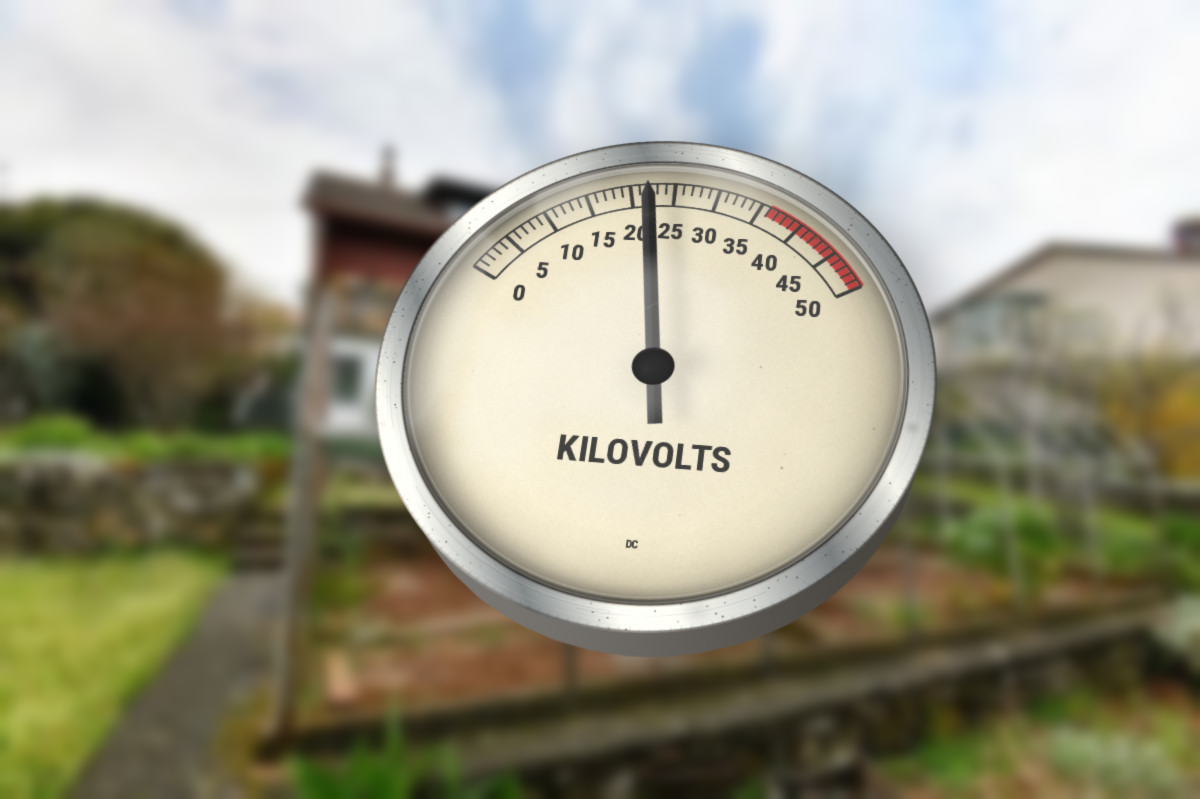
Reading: value=22 unit=kV
